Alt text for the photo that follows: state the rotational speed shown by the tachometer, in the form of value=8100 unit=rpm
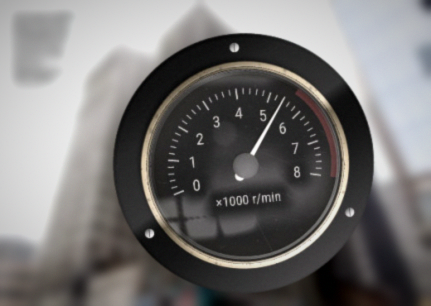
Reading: value=5400 unit=rpm
